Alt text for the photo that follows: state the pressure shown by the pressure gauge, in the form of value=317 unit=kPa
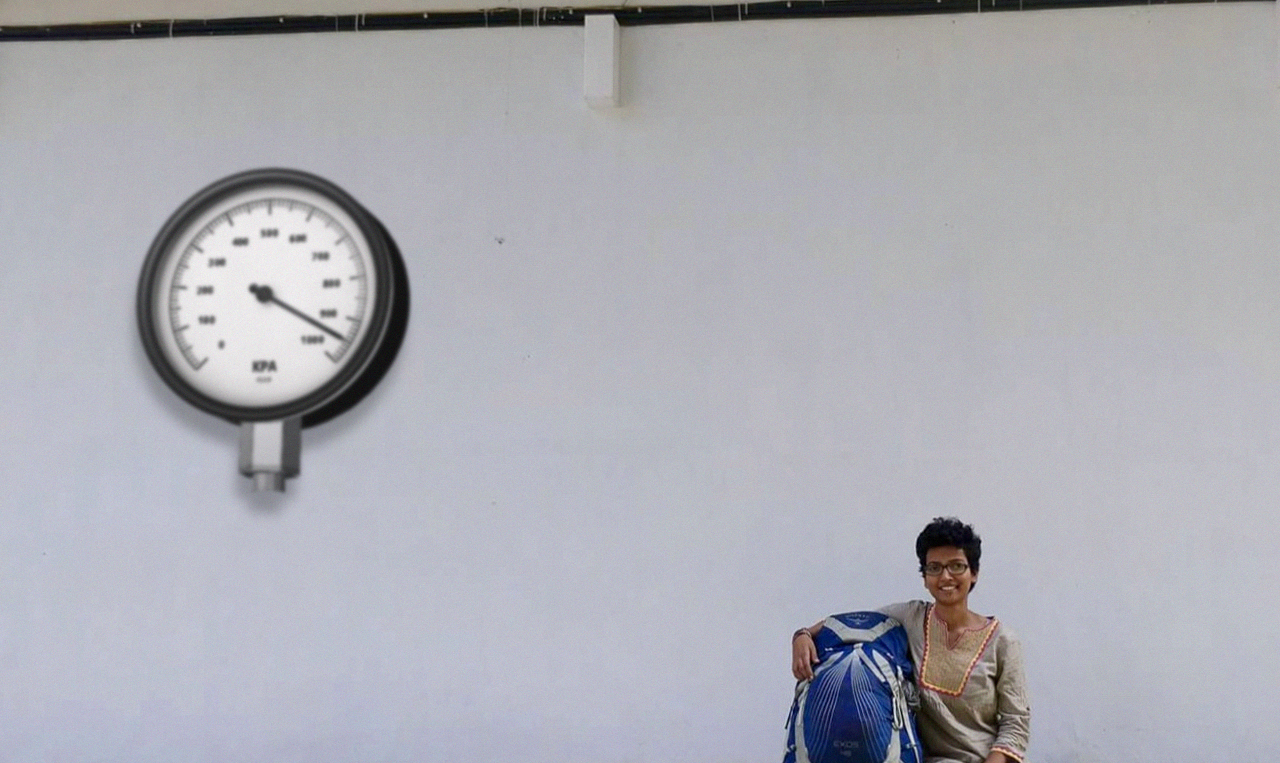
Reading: value=950 unit=kPa
